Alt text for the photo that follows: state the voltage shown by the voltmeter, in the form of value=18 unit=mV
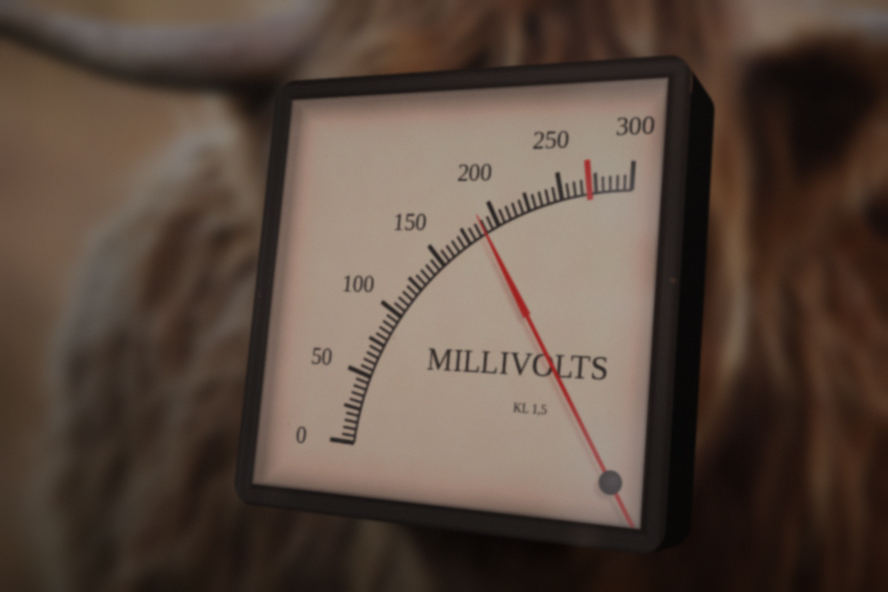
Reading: value=190 unit=mV
